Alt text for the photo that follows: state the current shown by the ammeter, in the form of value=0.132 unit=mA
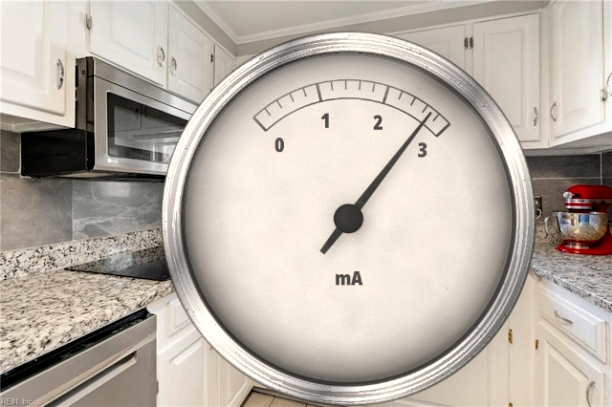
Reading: value=2.7 unit=mA
